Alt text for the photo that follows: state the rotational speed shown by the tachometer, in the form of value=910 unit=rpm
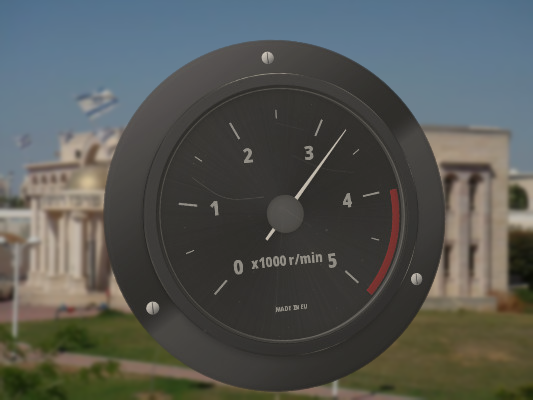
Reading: value=3250 unit=rpm
